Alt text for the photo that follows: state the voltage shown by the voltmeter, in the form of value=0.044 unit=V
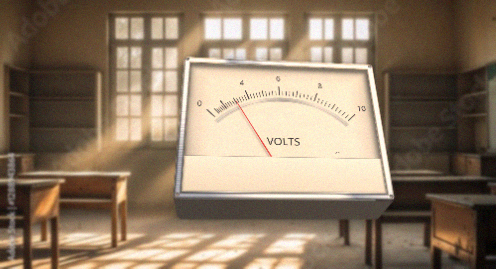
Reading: value=3 unit=V
